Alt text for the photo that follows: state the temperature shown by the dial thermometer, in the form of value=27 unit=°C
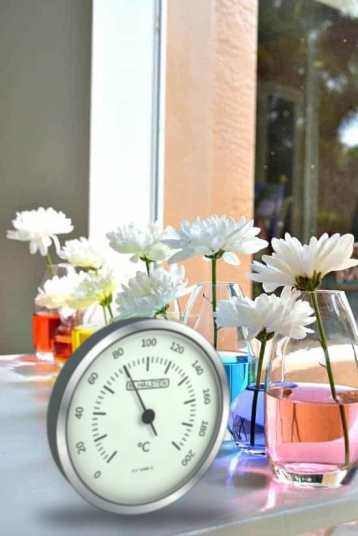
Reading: value=80 unit=°C
